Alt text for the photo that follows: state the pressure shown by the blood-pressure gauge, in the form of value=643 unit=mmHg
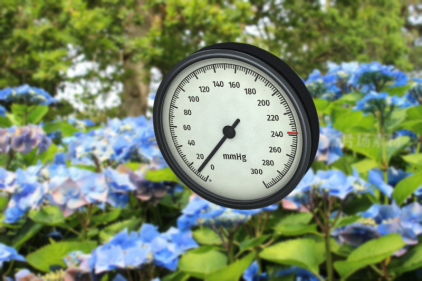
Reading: value=10 unit=mmHg
